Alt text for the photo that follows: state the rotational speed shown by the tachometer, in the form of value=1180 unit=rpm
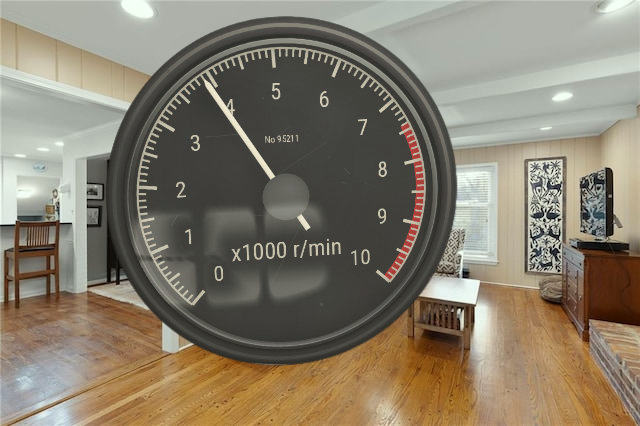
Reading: value=3900 unit=rpm
